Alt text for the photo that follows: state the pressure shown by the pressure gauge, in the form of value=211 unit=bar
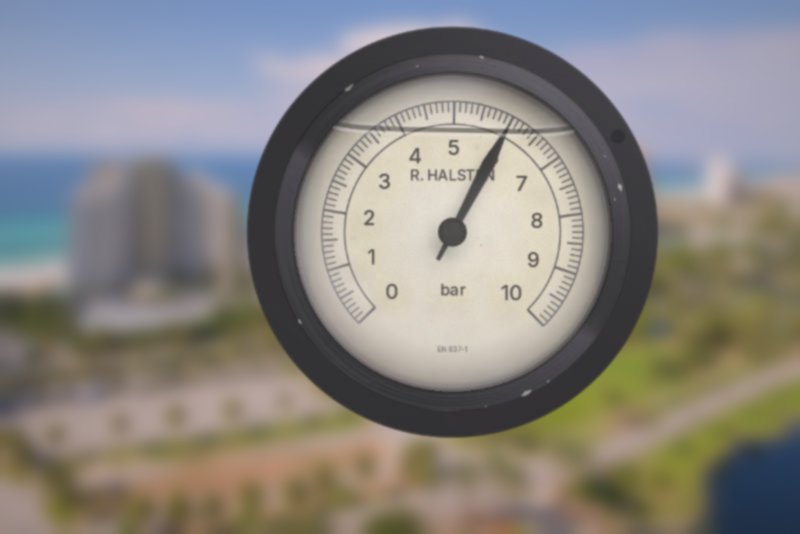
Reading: value=6 unit=bar
